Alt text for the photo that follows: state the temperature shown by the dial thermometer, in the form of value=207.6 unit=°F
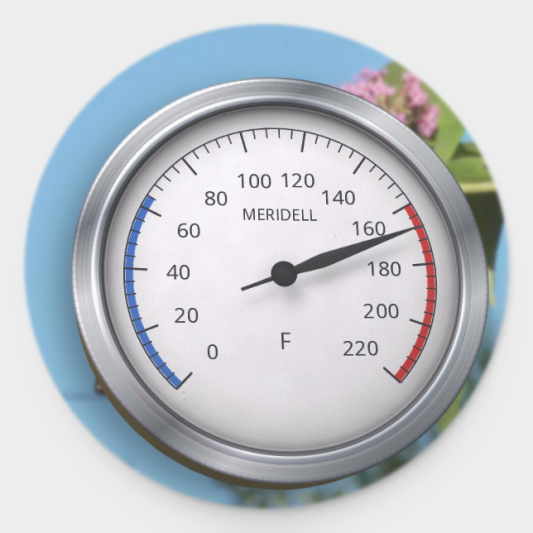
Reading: value=168 unit=°F
